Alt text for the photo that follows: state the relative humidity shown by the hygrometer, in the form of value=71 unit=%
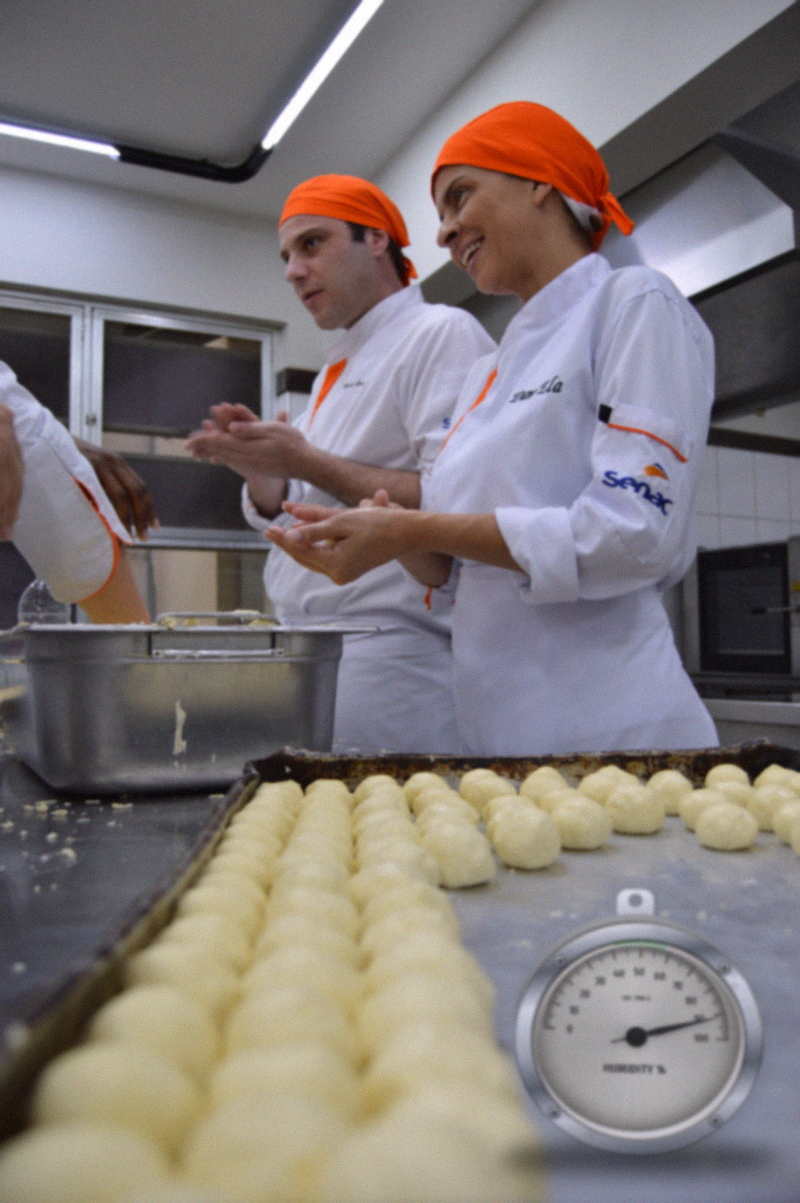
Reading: value=90 unit=%
